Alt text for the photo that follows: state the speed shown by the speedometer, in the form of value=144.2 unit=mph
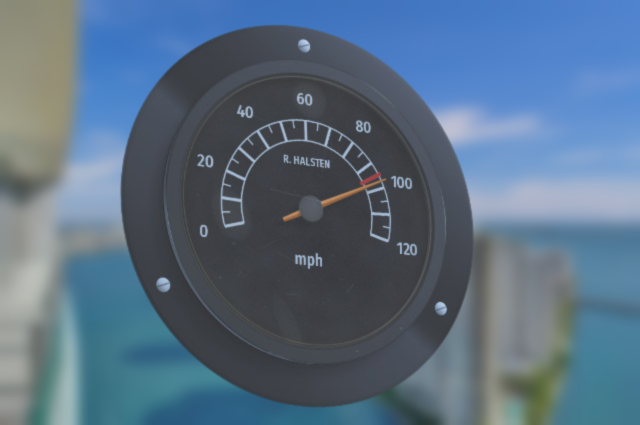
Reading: value=97.5 unit=mph
